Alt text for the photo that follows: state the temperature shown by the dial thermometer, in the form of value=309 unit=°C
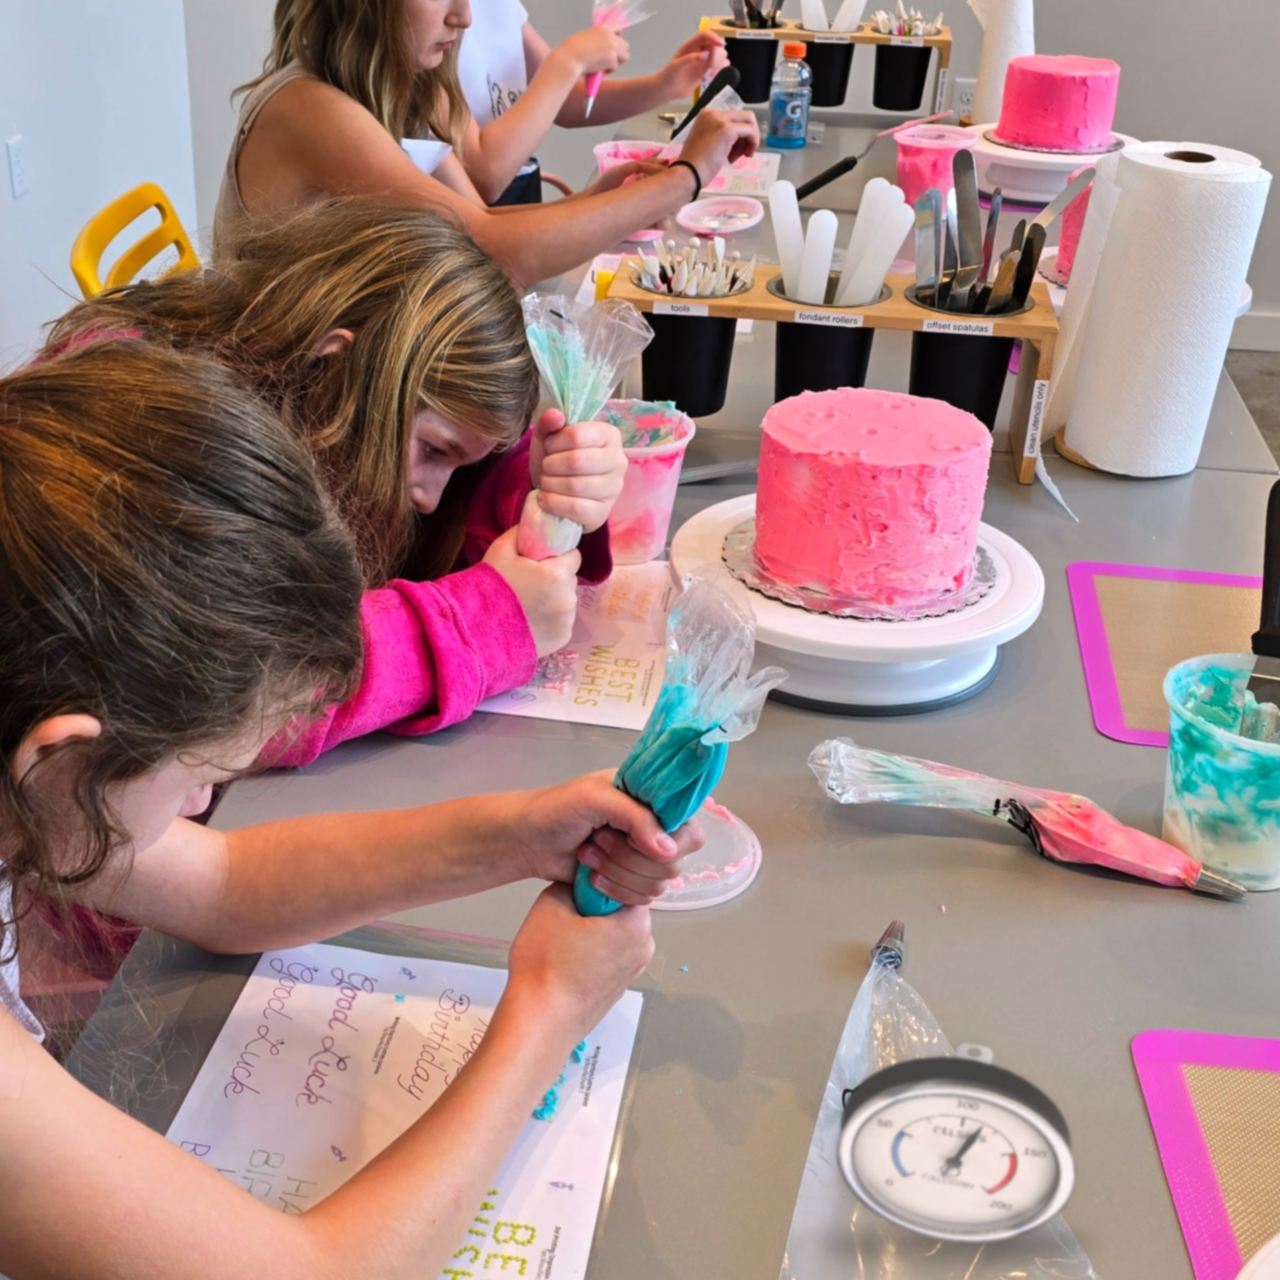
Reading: value=112.5 unit=°C
